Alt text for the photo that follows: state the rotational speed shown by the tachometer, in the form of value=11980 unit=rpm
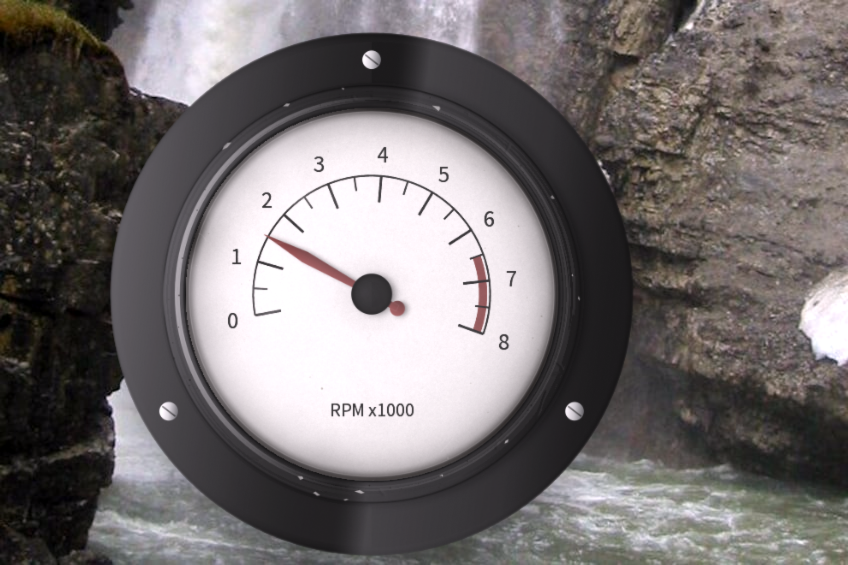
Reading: value=1500 unit=rpm
